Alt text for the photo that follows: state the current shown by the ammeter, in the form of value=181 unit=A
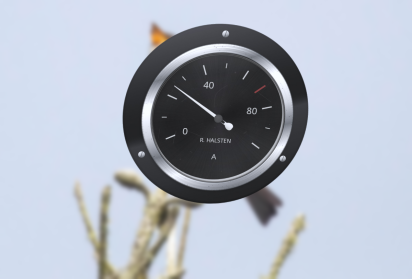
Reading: value=25 unit=A
